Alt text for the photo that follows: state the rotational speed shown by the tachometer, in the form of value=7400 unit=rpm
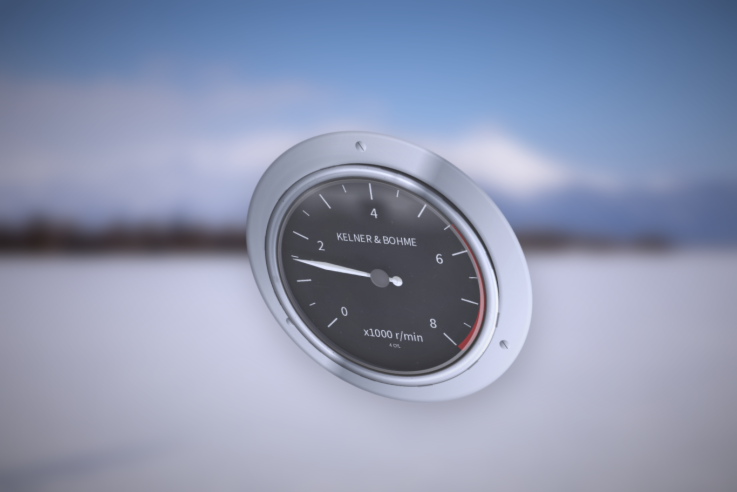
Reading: value=1500 unit=rpm
